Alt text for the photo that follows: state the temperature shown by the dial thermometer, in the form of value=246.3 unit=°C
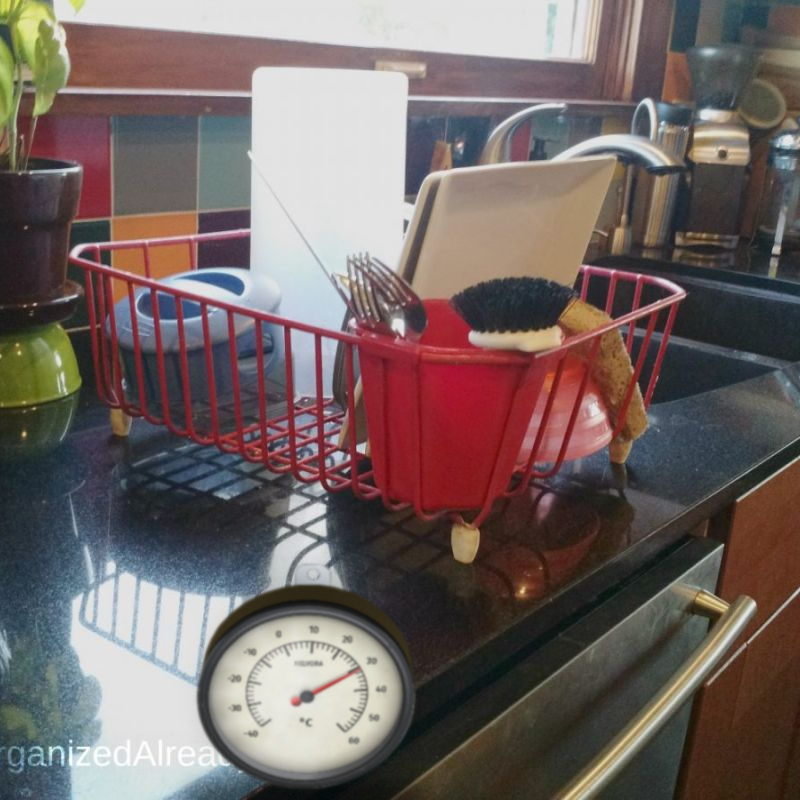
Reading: value=30 unit=°C
